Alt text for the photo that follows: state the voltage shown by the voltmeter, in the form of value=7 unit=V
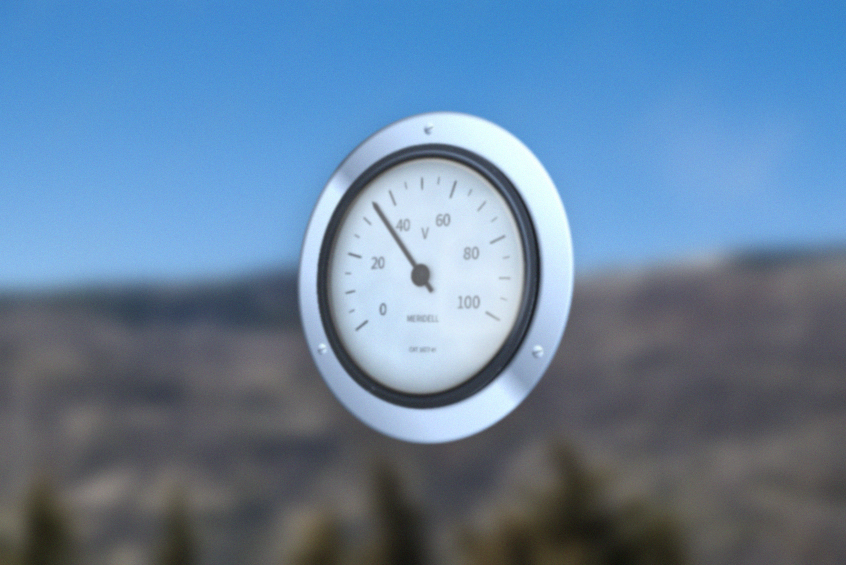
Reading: value=35 unit=V
